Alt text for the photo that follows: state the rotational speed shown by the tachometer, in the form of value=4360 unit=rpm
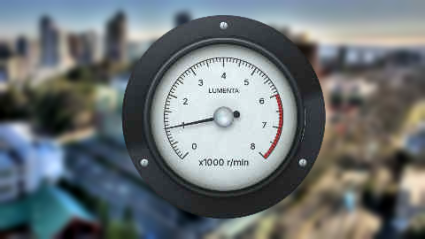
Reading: value=1000 unit=rpm
